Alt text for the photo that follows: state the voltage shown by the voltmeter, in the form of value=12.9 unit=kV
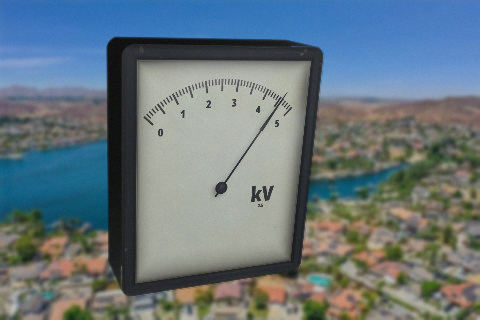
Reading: value=4.5 unit=kV
